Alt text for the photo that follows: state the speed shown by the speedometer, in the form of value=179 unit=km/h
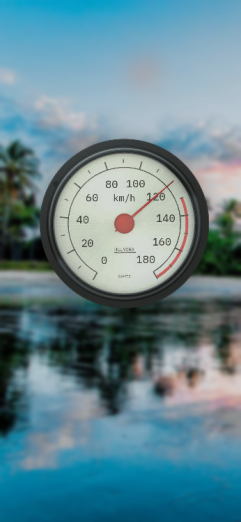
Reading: value=120 unit=km/h
